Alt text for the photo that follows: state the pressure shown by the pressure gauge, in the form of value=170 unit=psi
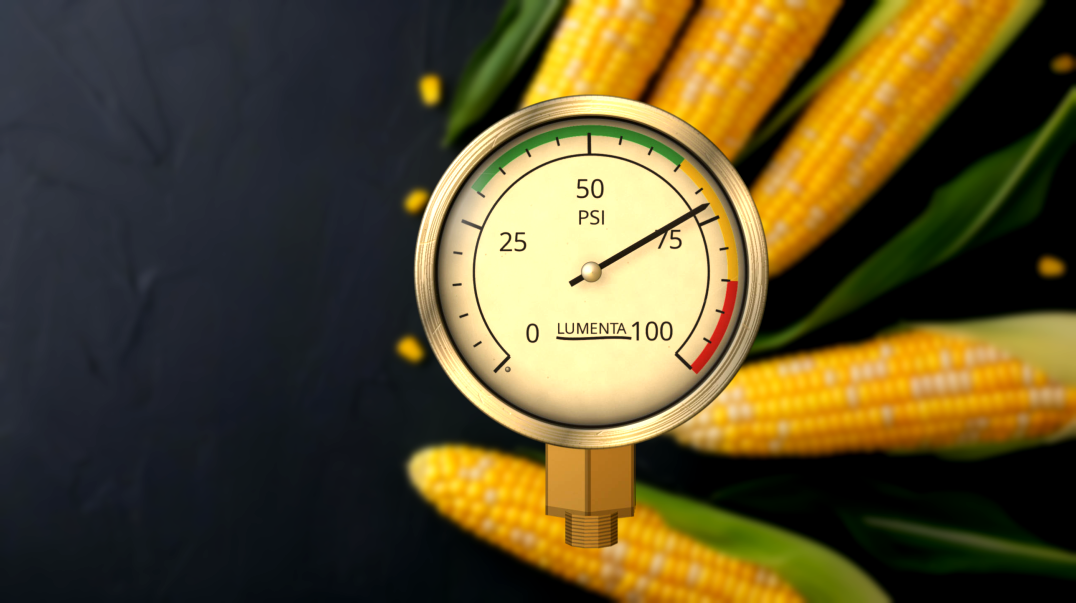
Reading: value=72.5 unit=psi
